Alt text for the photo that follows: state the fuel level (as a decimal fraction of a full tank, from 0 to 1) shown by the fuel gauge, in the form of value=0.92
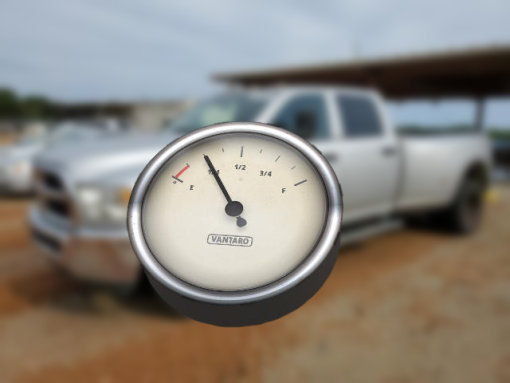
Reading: value=0.25
